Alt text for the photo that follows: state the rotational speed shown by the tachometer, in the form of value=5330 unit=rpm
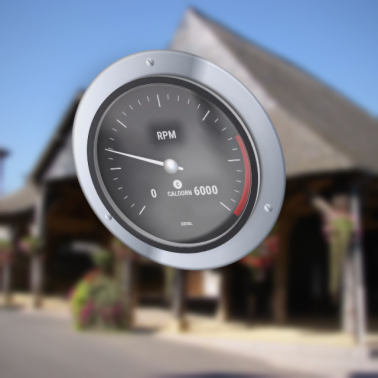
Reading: value=1400 unit=rpm
